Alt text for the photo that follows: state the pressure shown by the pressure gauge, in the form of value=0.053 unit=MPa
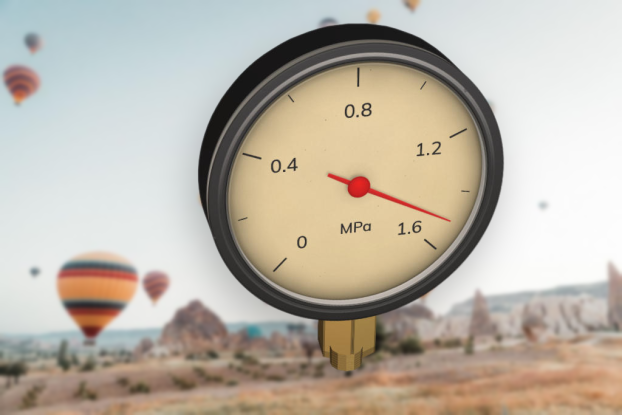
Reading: value=1.5 unit=MPa
